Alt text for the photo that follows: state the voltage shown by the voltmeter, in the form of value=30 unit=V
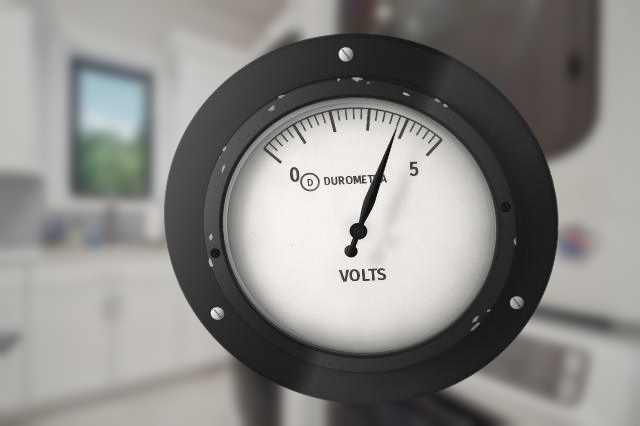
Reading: value=3.8 unit=V
